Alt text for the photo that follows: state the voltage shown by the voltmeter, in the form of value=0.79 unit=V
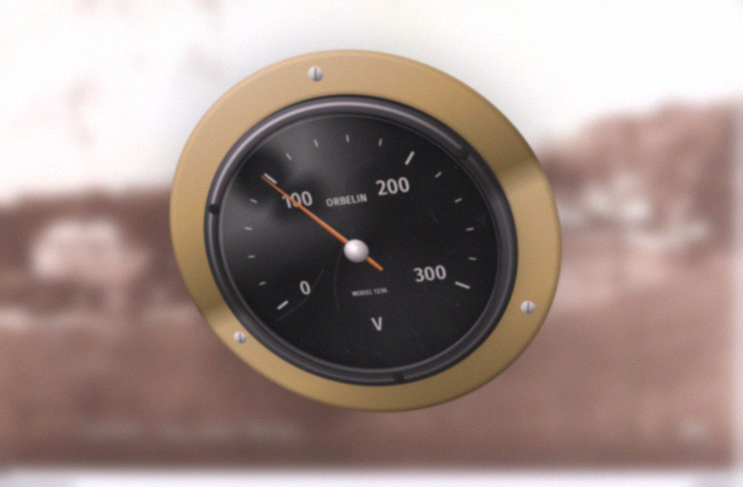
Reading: value=100 unit=V
